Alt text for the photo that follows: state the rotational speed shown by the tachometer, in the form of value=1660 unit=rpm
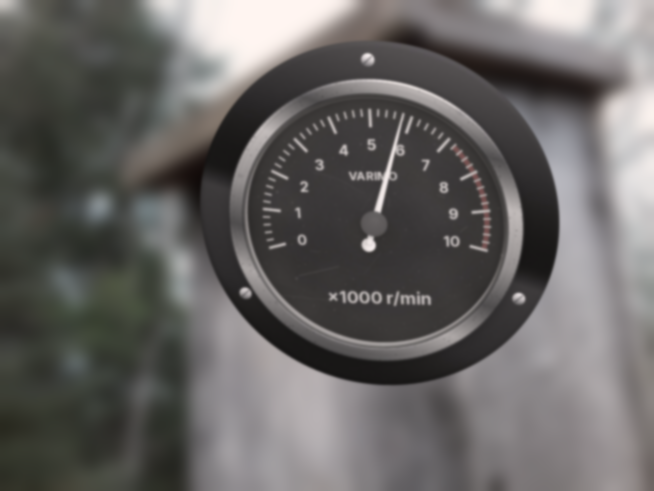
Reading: value=5800 unit=rpm
